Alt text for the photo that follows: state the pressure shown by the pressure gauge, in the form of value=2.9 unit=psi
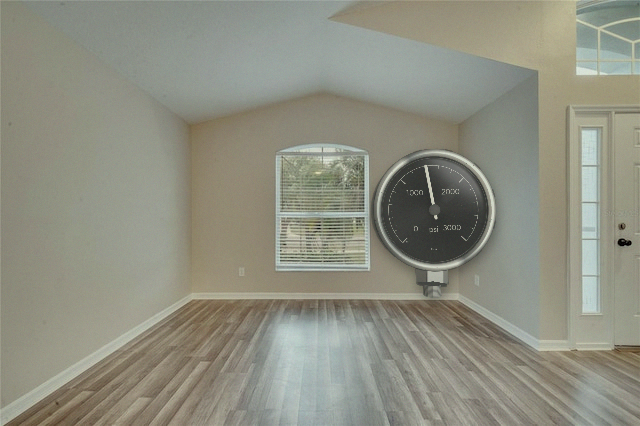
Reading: value=1400 unit=psi
